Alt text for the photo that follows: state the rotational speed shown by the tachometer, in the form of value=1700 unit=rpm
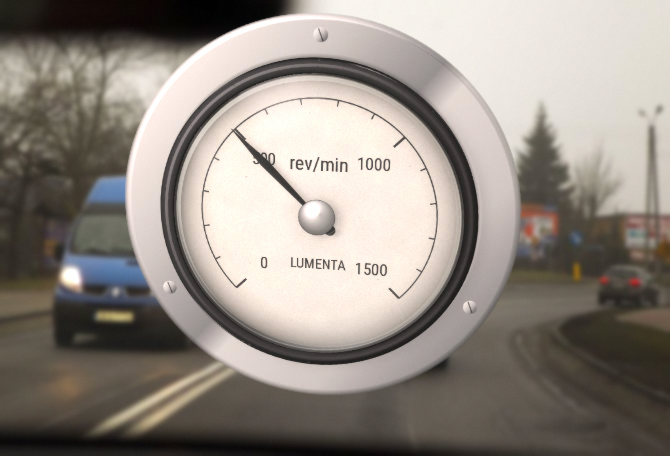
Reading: value=500 unit=rpm
